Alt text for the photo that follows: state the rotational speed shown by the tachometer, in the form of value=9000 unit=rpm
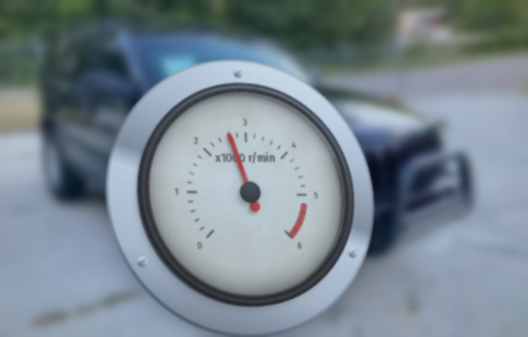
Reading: value=2600 unit=rpm
